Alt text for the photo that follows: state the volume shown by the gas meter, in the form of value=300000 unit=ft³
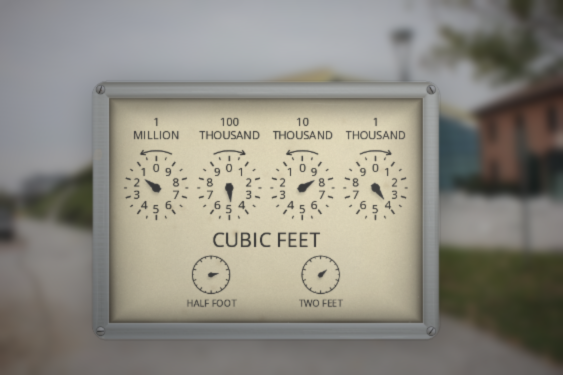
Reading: value=148400 unit=ft³
